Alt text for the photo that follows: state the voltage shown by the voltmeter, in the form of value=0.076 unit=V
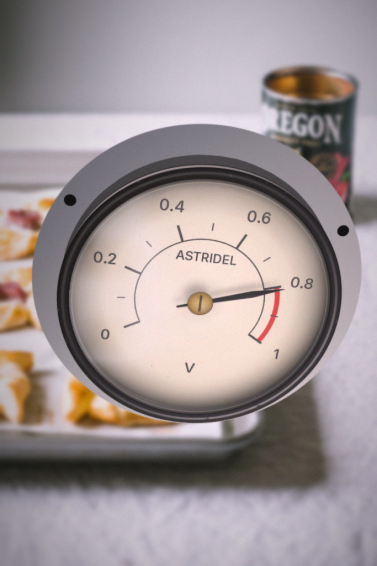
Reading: value=0.8 unit=V
